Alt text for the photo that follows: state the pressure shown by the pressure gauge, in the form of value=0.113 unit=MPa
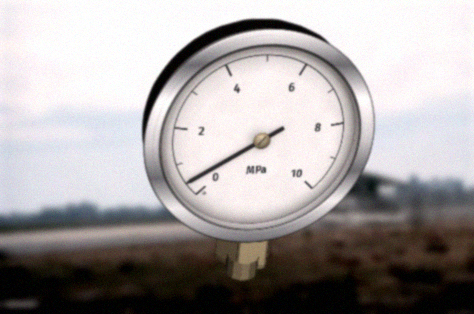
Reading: value=0.5 unit=MPa
